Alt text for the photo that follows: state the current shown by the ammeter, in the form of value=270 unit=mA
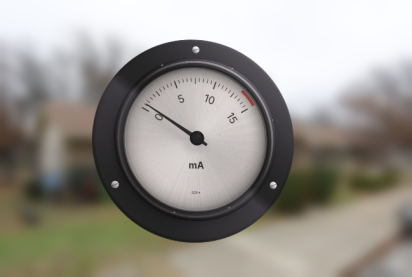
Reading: value=0.5 unit=mA
